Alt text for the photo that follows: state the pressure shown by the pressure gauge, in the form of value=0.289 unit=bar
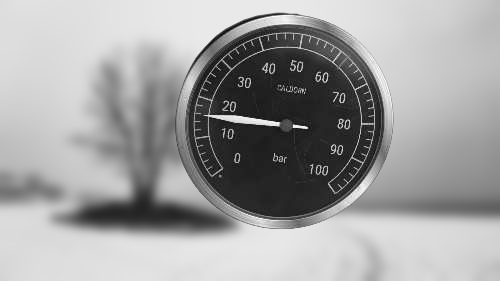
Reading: value=16 unit=bar
